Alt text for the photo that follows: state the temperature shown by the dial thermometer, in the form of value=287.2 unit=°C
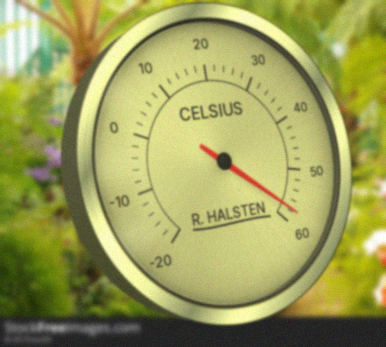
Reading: value=58 unit=°C
